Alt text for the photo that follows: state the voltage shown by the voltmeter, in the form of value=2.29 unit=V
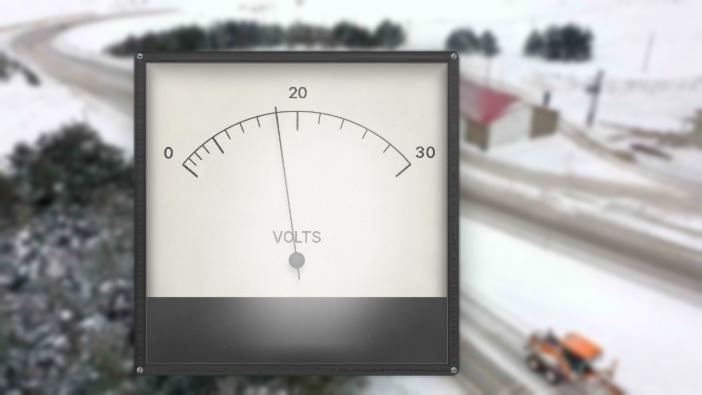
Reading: value=18 unit=V
